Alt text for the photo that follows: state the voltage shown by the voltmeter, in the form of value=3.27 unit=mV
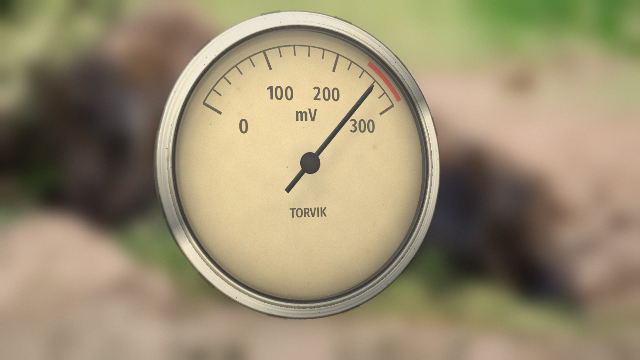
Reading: value=260 unit=mV
